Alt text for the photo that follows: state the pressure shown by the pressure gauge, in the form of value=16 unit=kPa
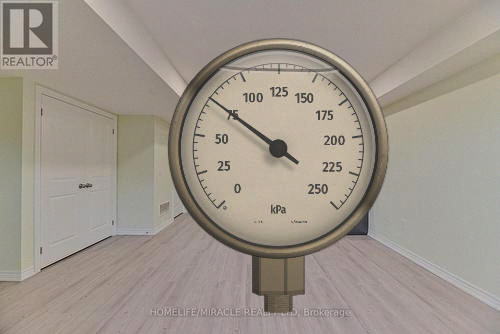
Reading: value=75 unit=kPa
